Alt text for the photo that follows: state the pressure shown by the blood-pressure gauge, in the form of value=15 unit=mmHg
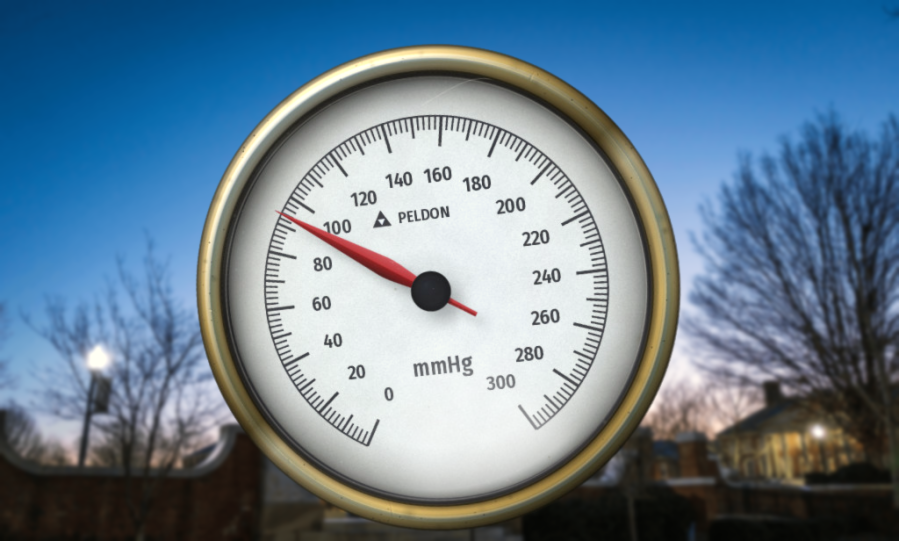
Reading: value=94 unit=mmHg
